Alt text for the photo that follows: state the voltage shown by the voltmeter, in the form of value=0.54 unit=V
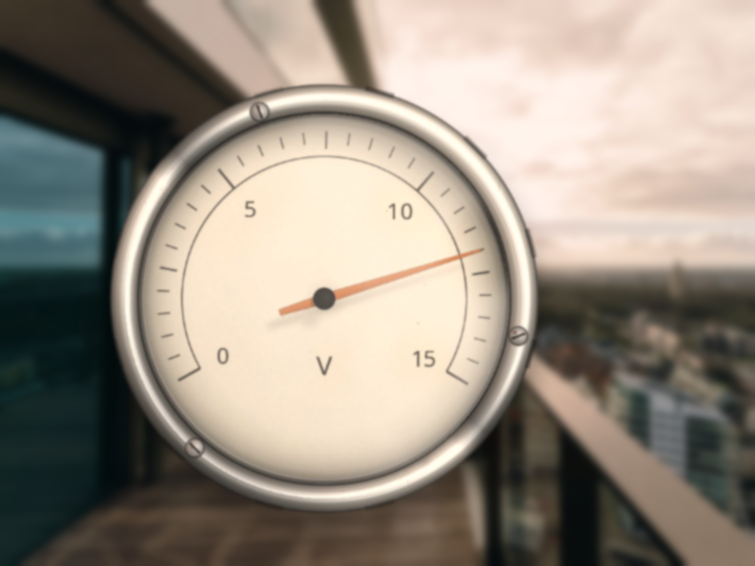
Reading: value=12 unit=V
